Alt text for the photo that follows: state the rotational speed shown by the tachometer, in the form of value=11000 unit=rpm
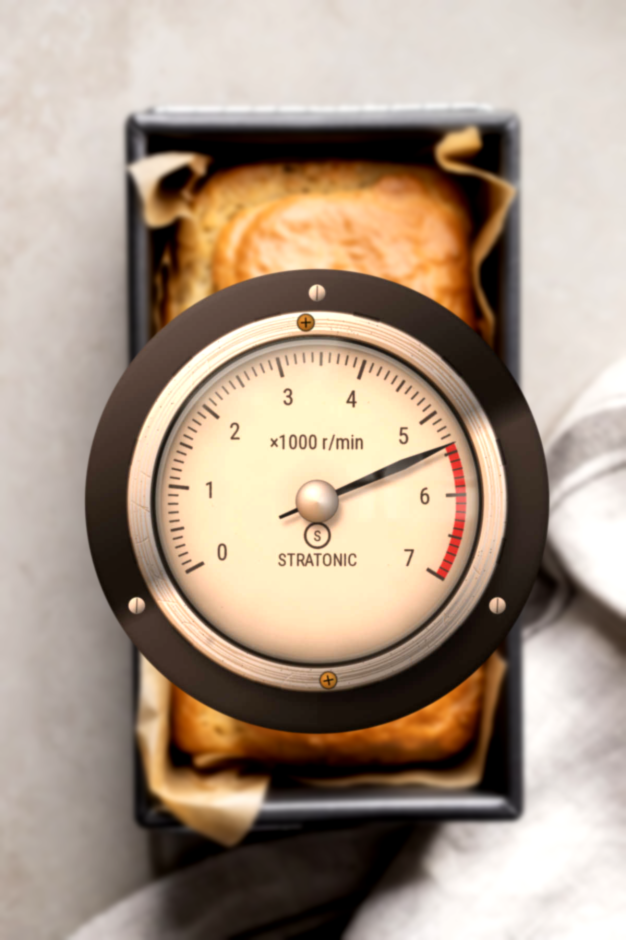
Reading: value=5400 unit=rpm
